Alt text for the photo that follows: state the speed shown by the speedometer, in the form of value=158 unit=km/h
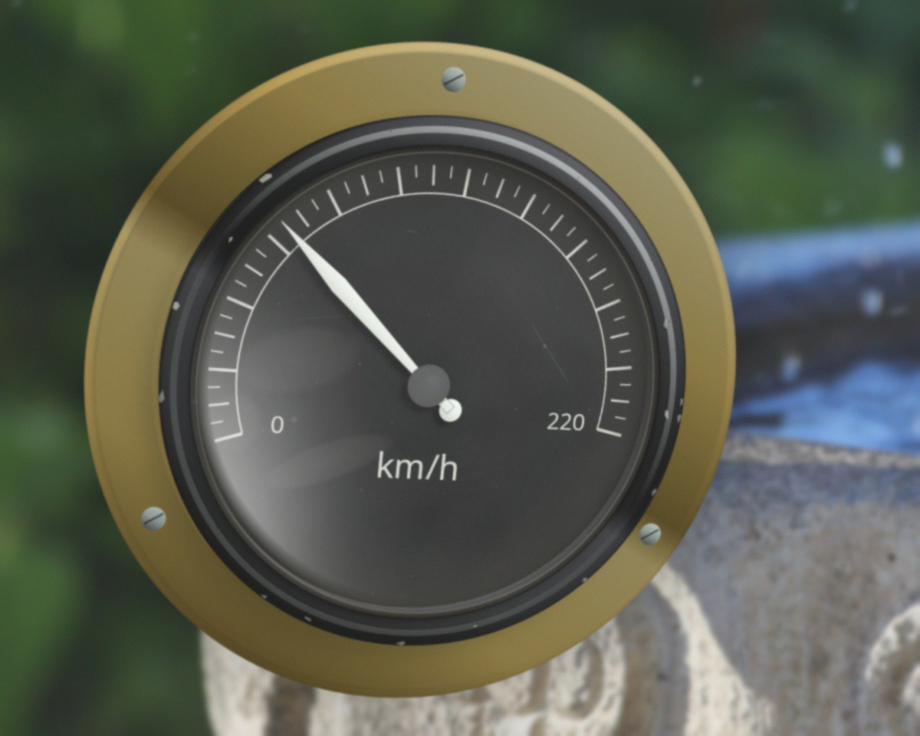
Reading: value=65 unit=km/h
